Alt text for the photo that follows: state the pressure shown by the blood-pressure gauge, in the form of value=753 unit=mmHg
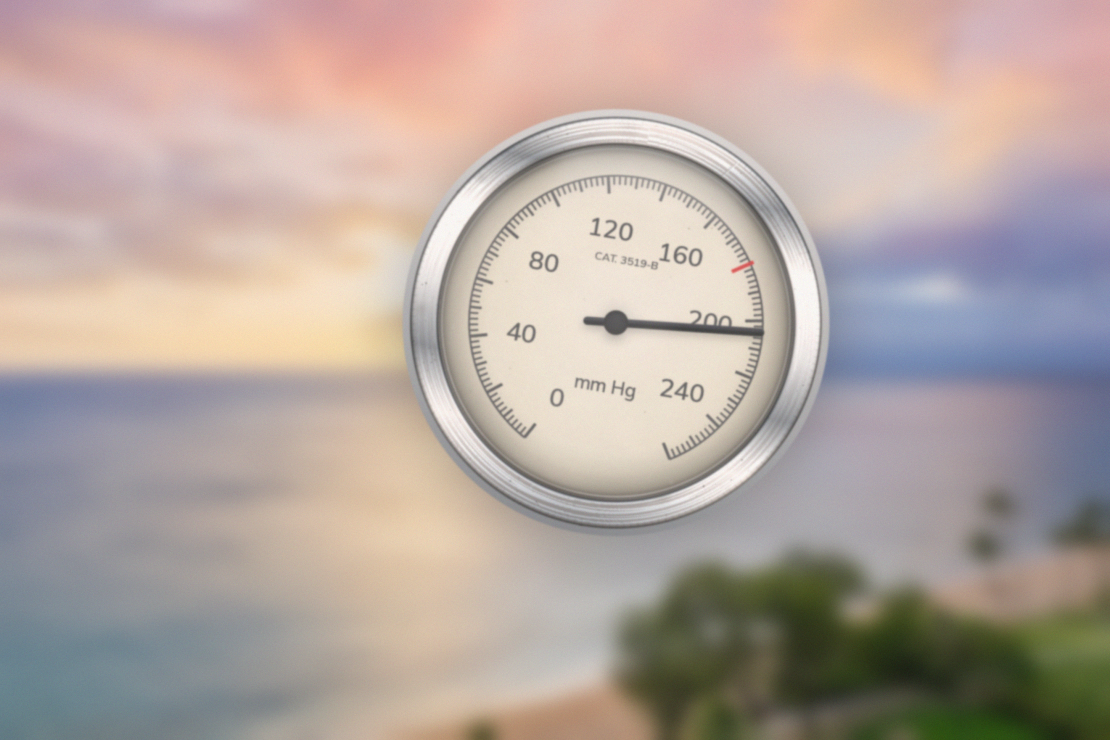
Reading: value=204 unit=mmHg
